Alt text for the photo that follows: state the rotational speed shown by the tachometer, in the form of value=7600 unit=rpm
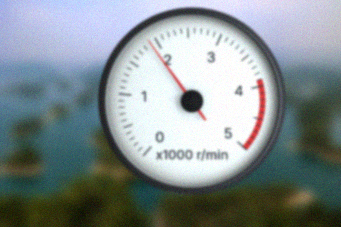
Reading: value=1900 unit=rpm
